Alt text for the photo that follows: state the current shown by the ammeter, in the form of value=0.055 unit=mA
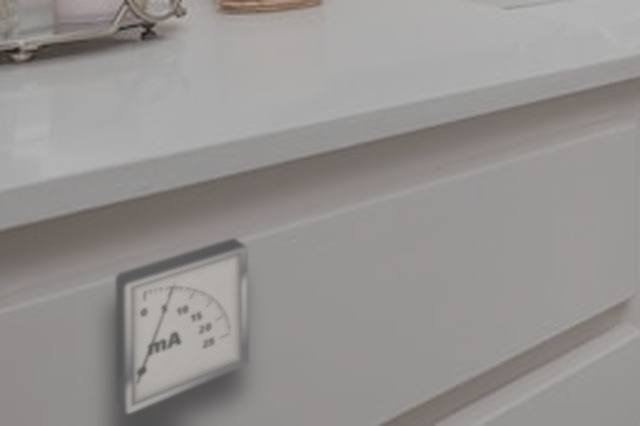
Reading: value=5 unit=mA
